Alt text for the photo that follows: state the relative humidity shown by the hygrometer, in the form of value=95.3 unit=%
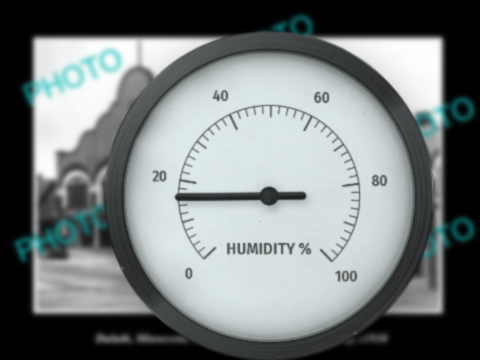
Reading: value=16 unit=%
